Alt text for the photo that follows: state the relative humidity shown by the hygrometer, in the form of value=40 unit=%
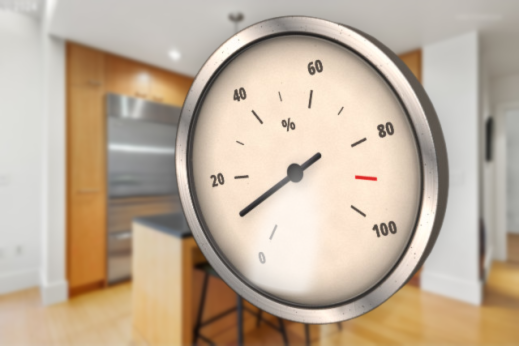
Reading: value=10 unit=%
